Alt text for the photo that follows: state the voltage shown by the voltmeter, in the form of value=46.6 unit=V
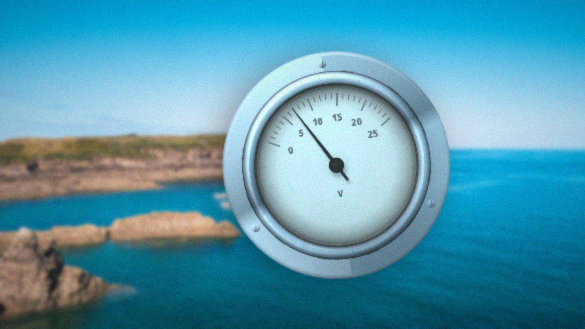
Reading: value=7 unit=V
